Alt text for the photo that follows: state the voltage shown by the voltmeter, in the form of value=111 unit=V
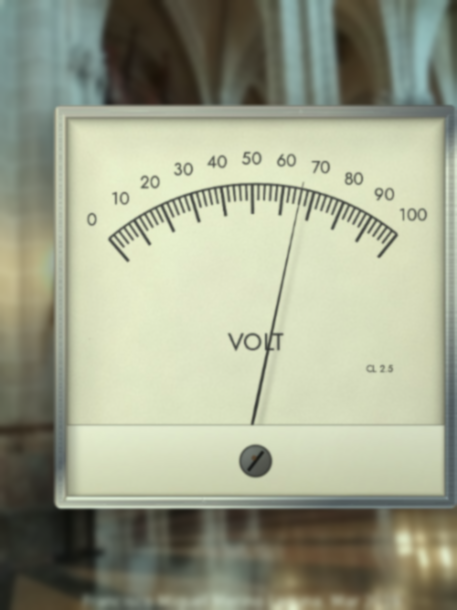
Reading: value=66 unit=V
